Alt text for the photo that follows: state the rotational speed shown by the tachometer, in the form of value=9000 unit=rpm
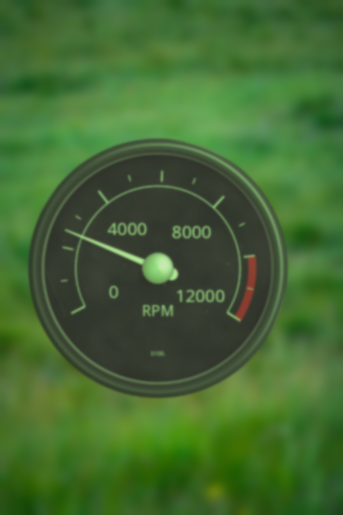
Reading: value=2500 unit=rpm
